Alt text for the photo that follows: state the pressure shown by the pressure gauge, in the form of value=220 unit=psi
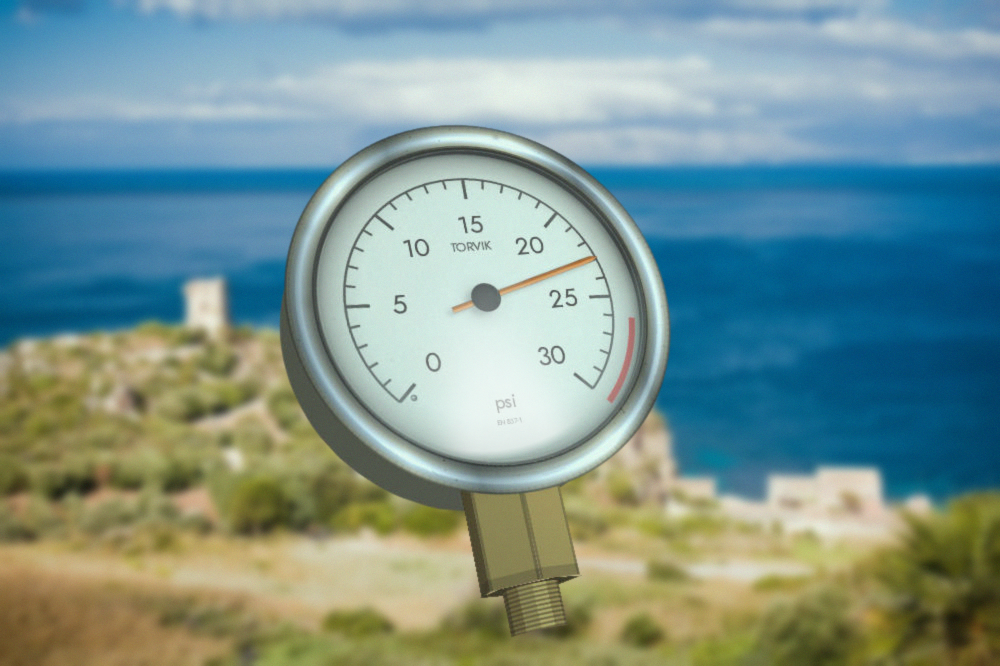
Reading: value=23 unit=psi
